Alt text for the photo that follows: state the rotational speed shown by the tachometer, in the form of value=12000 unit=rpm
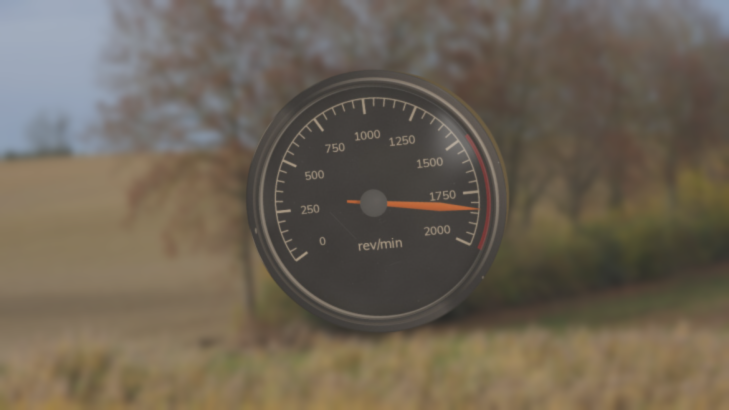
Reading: value=1825 unit=rpm
